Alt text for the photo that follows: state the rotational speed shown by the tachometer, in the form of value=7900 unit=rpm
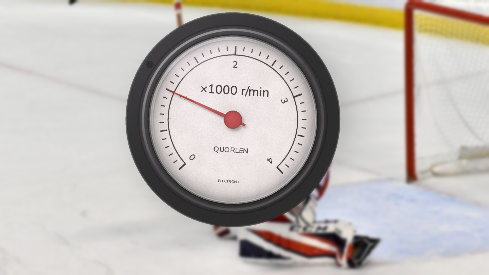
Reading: value=1000 unit=rpm
